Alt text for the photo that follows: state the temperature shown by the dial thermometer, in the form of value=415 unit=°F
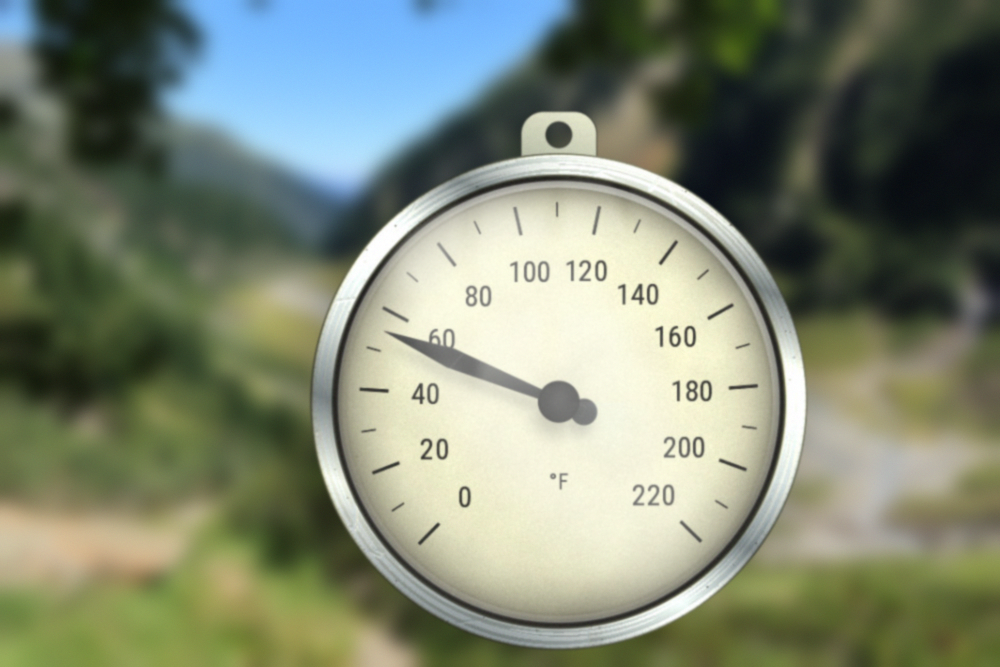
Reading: value=55 unit=°F
